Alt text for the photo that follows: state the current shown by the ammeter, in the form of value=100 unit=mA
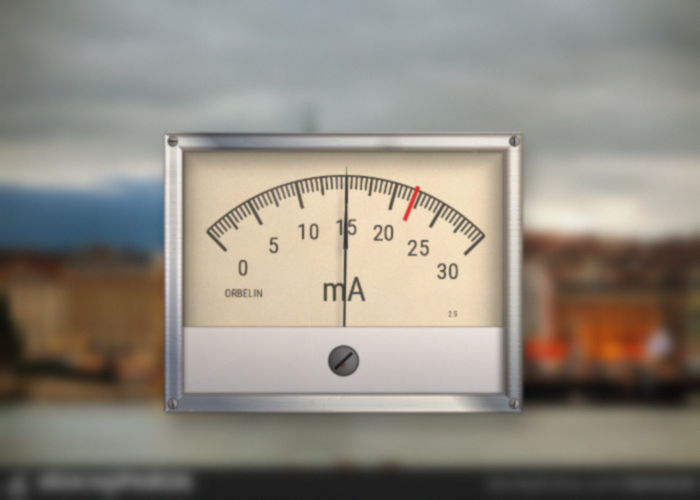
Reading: value=15 unit=mA
